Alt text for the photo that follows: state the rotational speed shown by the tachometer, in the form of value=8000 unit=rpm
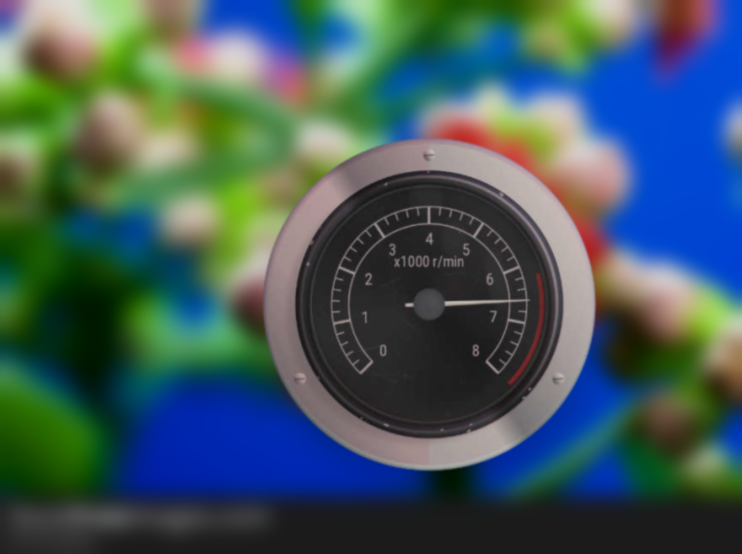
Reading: value=6600 unit=rpm
